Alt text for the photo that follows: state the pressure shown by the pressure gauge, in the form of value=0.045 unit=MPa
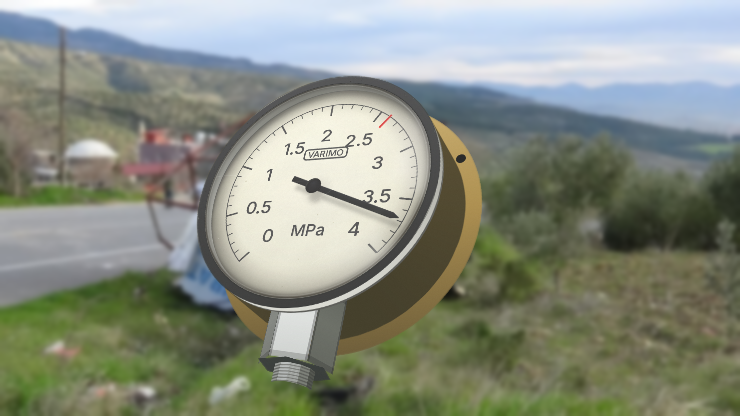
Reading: value=3.7 unit=MPa
